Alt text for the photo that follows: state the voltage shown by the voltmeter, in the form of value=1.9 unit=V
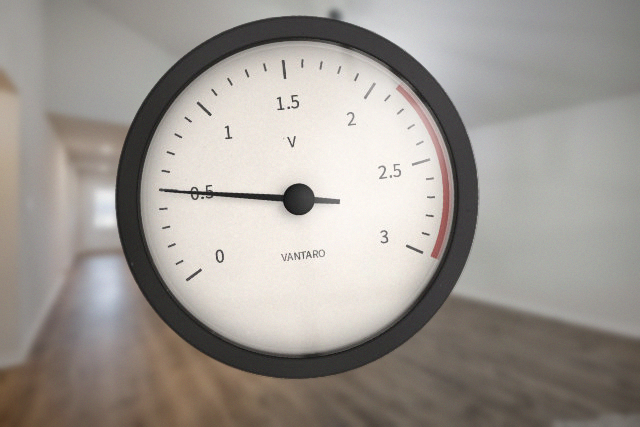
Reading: value=0.5 unit=V
